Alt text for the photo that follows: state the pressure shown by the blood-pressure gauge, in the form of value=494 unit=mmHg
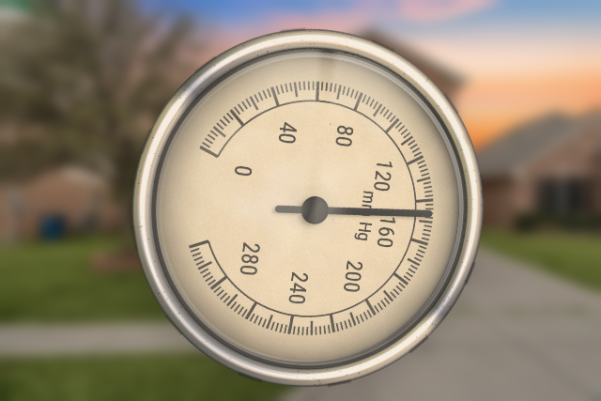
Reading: value=146 unit=mmHg
